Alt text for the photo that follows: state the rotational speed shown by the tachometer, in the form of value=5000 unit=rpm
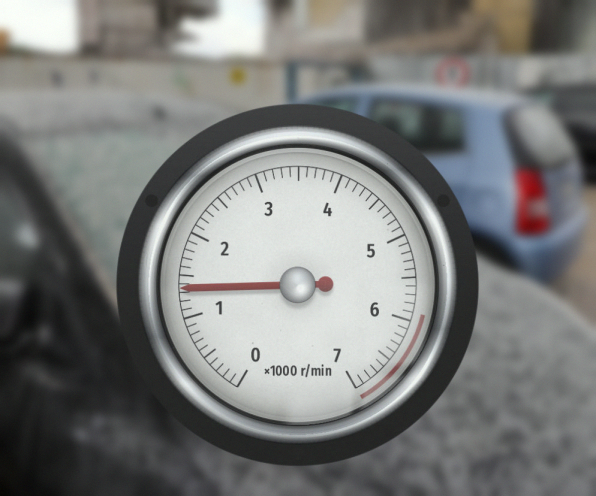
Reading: value=1350 unit=rpm
